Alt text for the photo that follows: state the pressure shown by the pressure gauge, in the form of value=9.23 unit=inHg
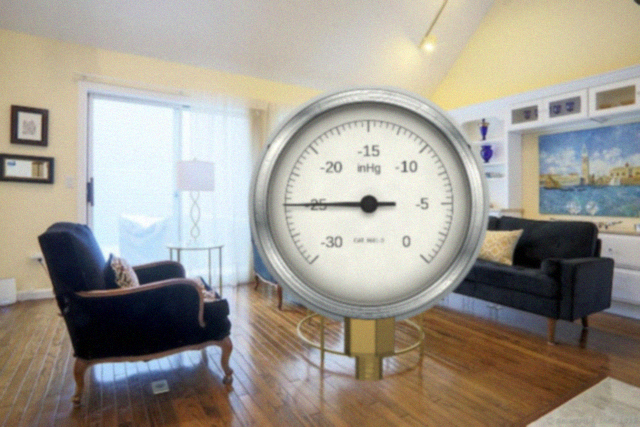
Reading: value=-25 unit=inHg
